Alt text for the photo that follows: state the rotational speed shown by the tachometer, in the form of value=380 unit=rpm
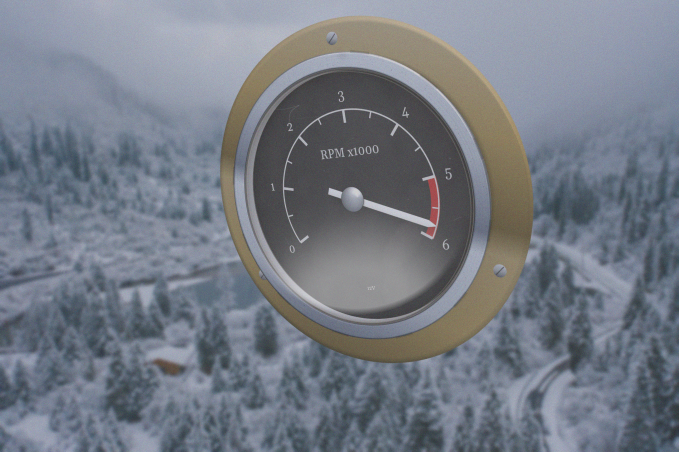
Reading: value=5750 unit=rpm
